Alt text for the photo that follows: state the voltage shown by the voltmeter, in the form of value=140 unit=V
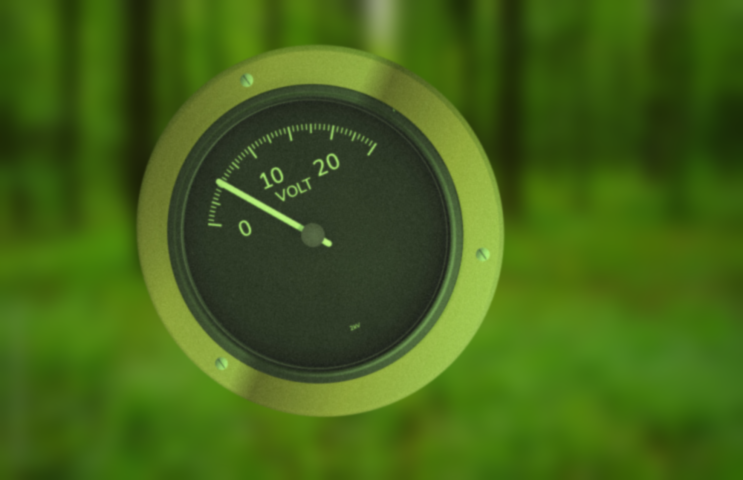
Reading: value=5 unit=V
